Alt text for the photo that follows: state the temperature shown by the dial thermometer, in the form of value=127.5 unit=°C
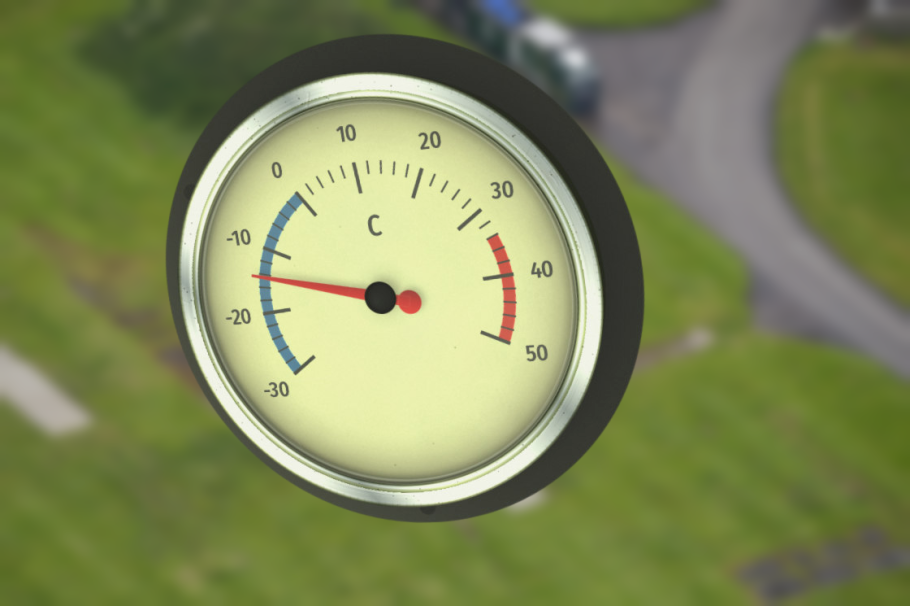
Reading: value=-14 unit=°C
